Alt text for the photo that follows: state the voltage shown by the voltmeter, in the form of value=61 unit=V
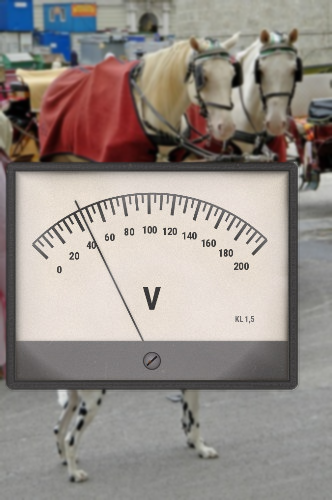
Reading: value=45 unit=V
